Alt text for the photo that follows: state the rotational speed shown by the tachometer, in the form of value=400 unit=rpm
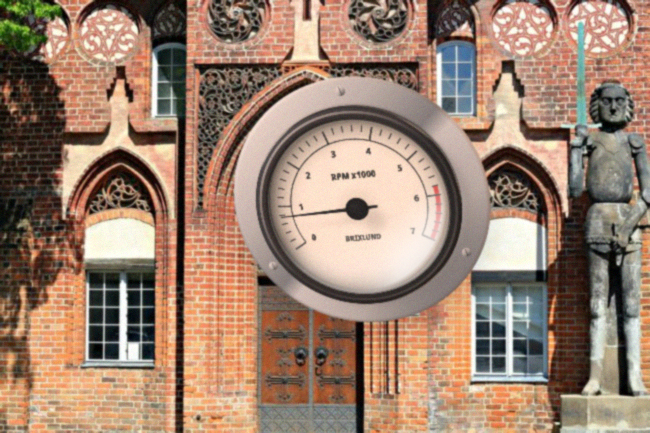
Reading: value=800 unit=rpm
